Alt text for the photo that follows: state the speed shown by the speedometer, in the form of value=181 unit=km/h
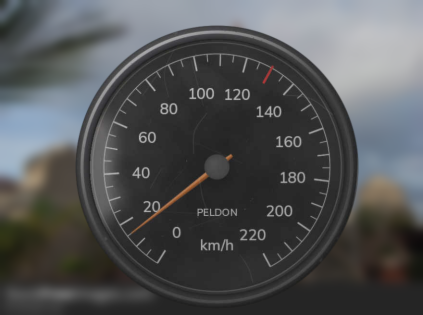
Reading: value=15 unit=km/h
